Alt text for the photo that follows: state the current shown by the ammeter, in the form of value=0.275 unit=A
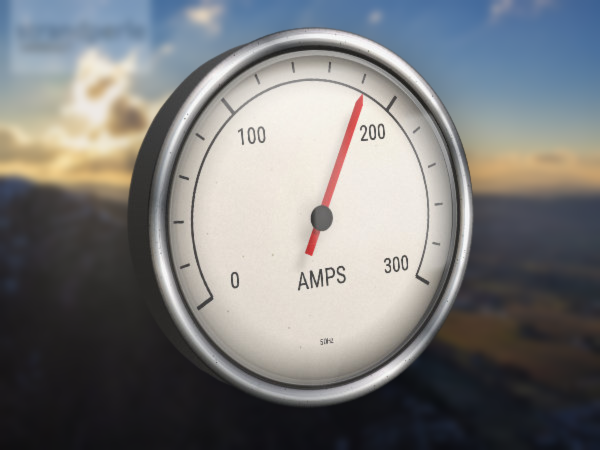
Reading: value=180 unit=A
